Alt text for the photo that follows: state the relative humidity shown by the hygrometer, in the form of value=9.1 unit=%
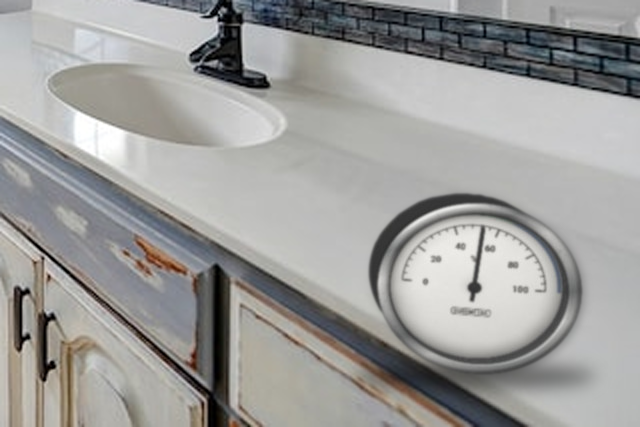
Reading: value=52 unit=%
